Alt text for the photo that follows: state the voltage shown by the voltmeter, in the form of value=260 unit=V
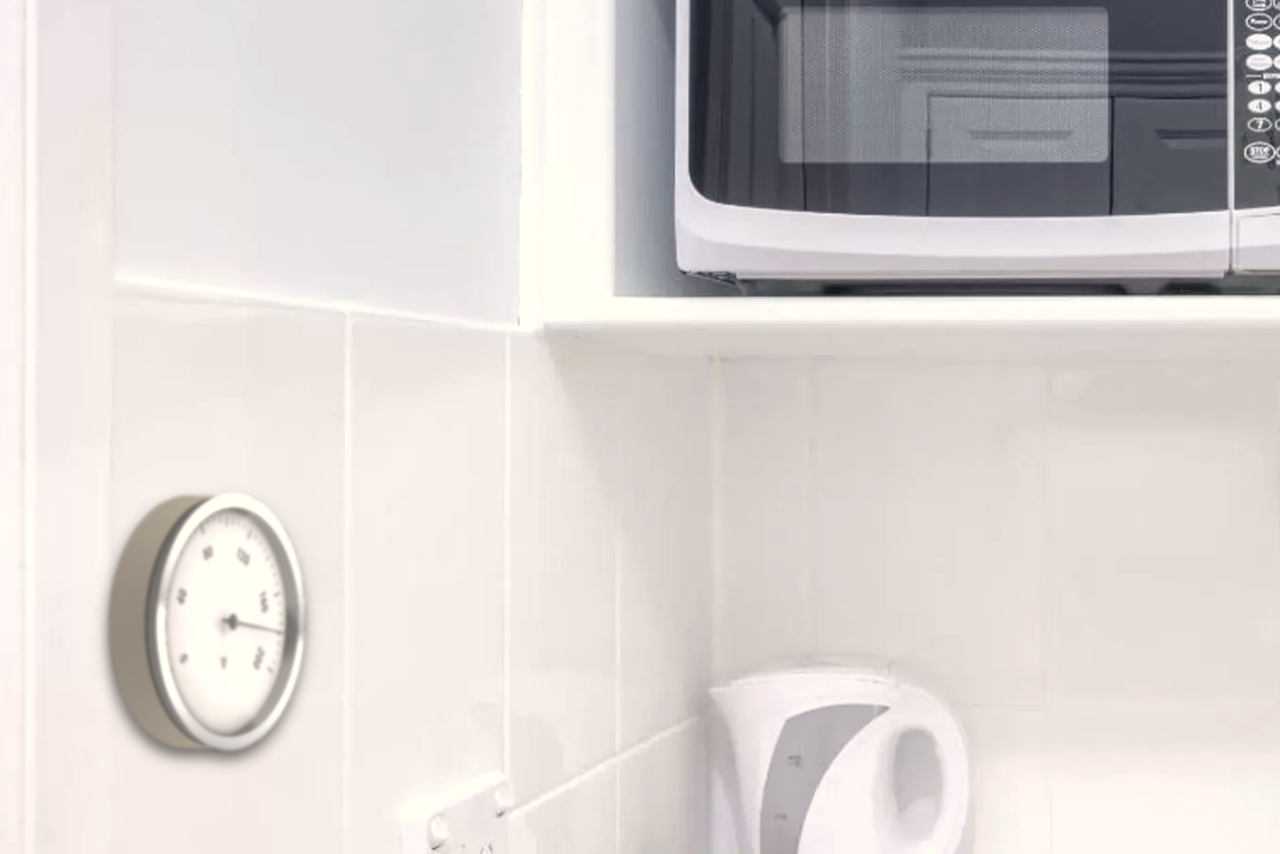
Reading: value=180 unit=V
